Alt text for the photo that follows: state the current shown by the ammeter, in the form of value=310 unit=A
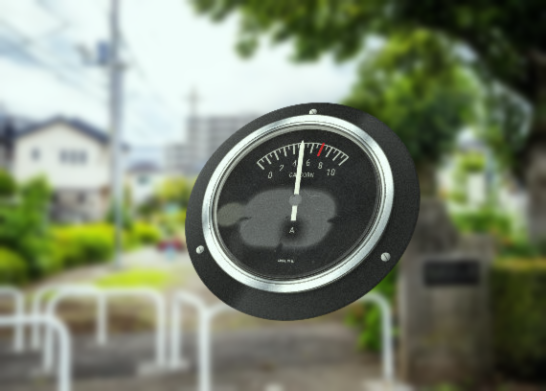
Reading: value=5 unit=A
